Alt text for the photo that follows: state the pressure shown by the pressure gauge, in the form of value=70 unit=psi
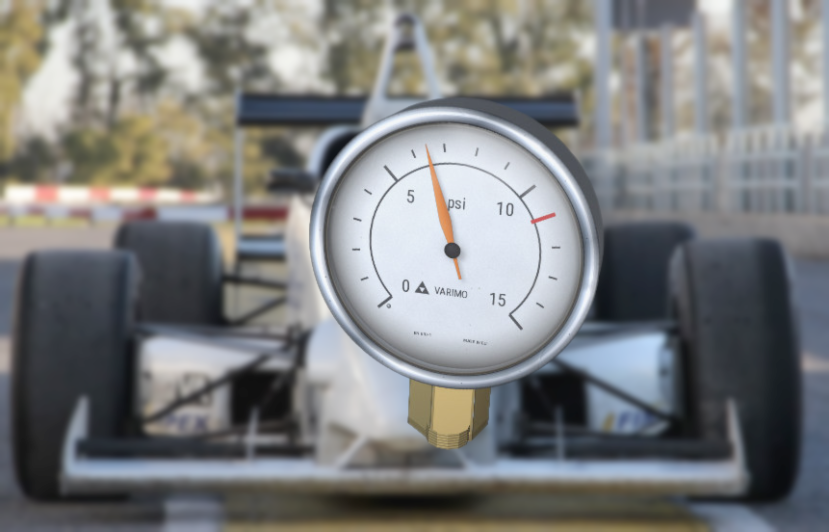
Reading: value=6.5 unit=psi
